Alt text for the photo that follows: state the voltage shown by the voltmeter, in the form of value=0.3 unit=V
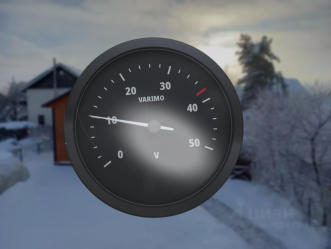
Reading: value=10 unit=V
